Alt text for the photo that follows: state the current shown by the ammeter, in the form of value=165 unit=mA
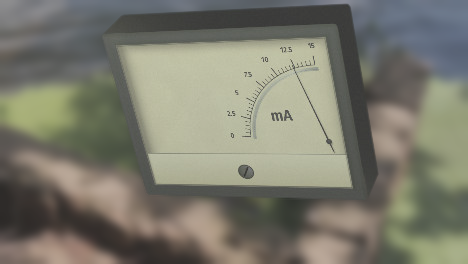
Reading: value=12.5 unit=mA
